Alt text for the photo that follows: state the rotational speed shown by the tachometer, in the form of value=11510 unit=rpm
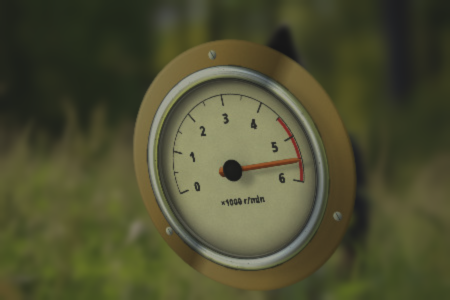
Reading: value=5500 unit=rpm
